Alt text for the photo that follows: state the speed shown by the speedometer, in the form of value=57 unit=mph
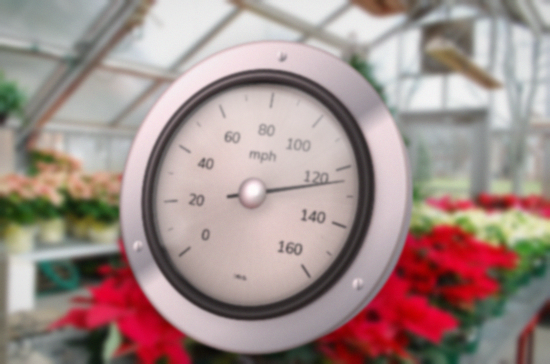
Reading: value=125 unit=mph
